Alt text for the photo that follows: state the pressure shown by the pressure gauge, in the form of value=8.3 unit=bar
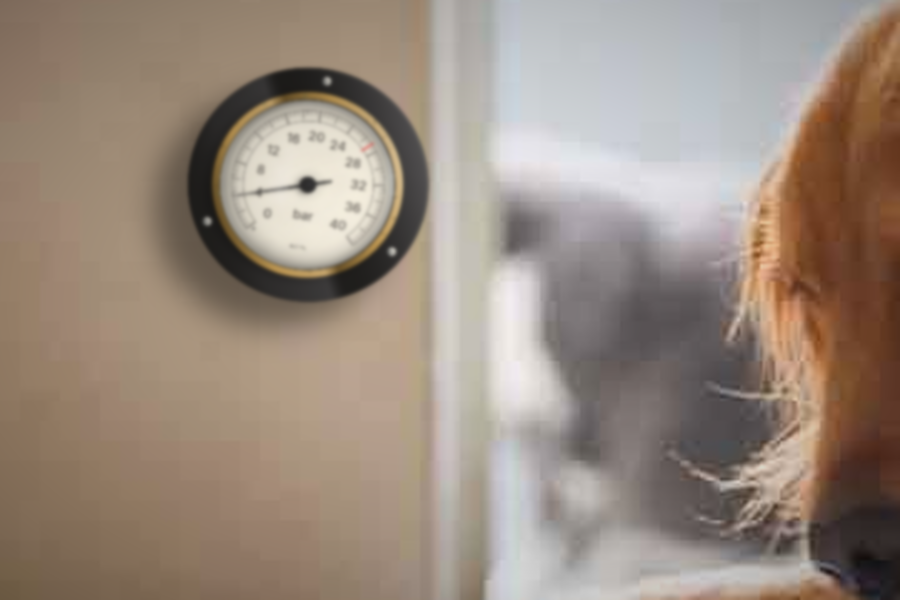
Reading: value=4 unit=bar
